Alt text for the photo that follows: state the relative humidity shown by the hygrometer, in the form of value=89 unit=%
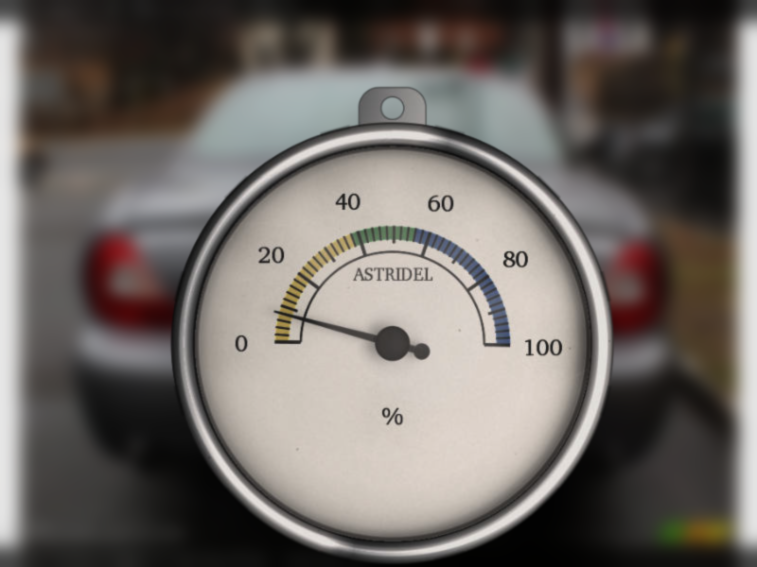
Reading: value=8 unit=%
